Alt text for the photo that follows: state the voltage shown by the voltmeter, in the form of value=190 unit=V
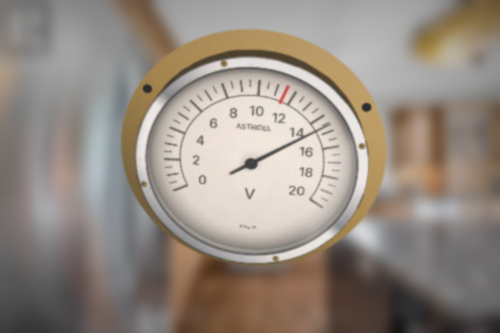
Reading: value=14.5 unit=V
